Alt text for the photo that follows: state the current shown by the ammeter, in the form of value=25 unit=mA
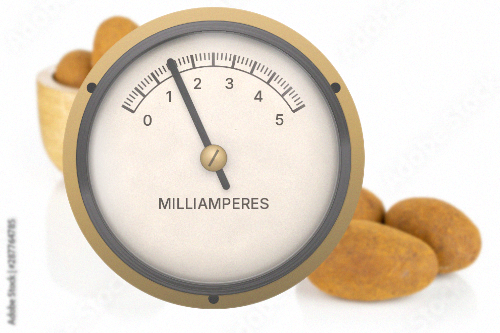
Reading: value=1.5 unit=mA
